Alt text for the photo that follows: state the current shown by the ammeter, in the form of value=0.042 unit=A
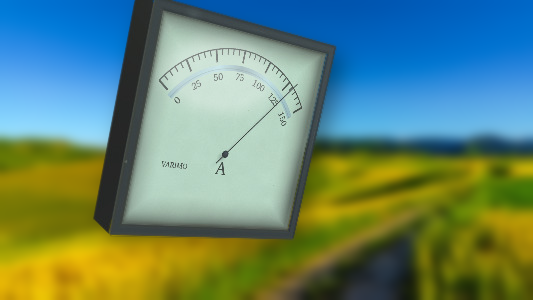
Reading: value=130 unit=A
